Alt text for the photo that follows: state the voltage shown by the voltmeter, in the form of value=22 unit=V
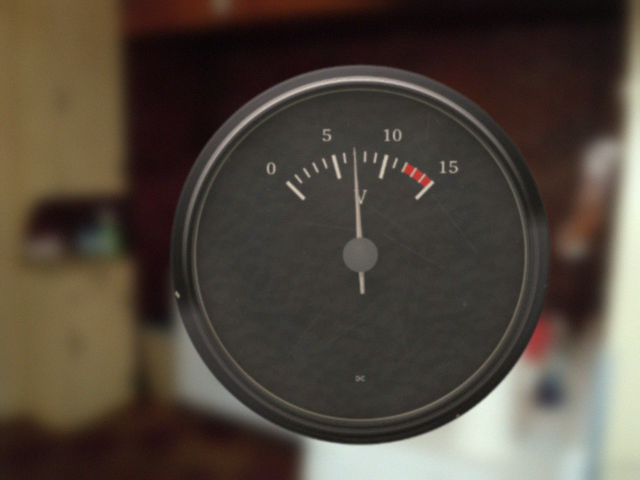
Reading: value=7 unit=V
